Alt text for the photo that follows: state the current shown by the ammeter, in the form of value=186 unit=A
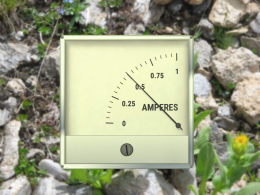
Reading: value=0.5 unit=A
